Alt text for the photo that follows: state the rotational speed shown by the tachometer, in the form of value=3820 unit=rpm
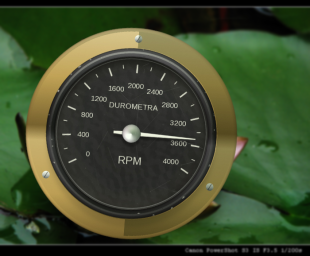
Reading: value=3500 unit=rpm
